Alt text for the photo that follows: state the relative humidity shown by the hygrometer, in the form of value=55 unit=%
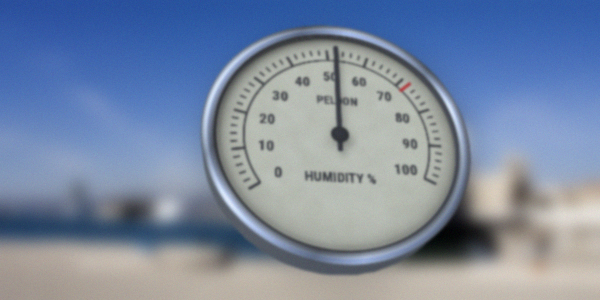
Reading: value=52 unit=%
